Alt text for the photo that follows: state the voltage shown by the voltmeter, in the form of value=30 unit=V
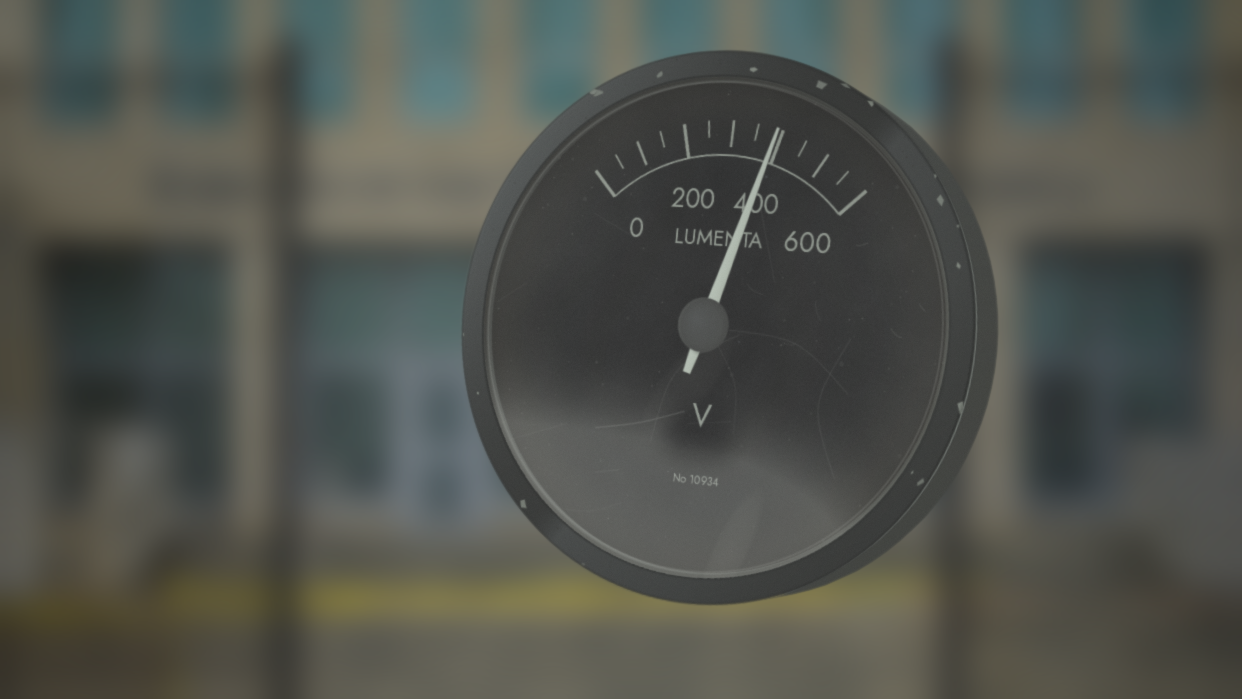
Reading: value=400 unit=V
